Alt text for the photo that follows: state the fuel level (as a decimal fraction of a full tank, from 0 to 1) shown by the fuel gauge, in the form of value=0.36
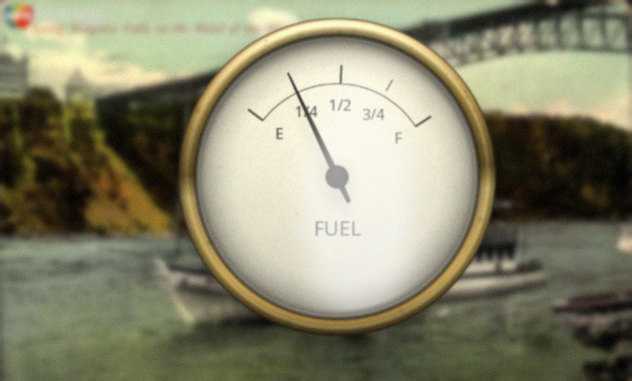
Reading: value=0.25
